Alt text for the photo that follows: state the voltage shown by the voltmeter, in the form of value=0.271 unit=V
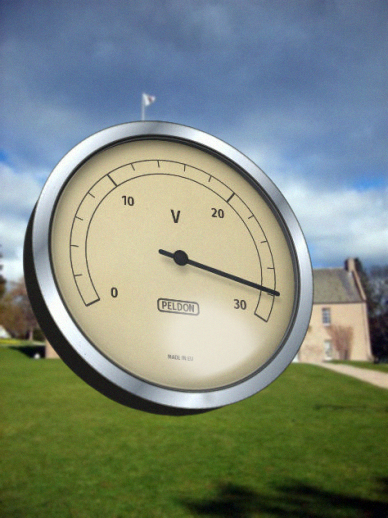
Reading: value=28 unit=V
